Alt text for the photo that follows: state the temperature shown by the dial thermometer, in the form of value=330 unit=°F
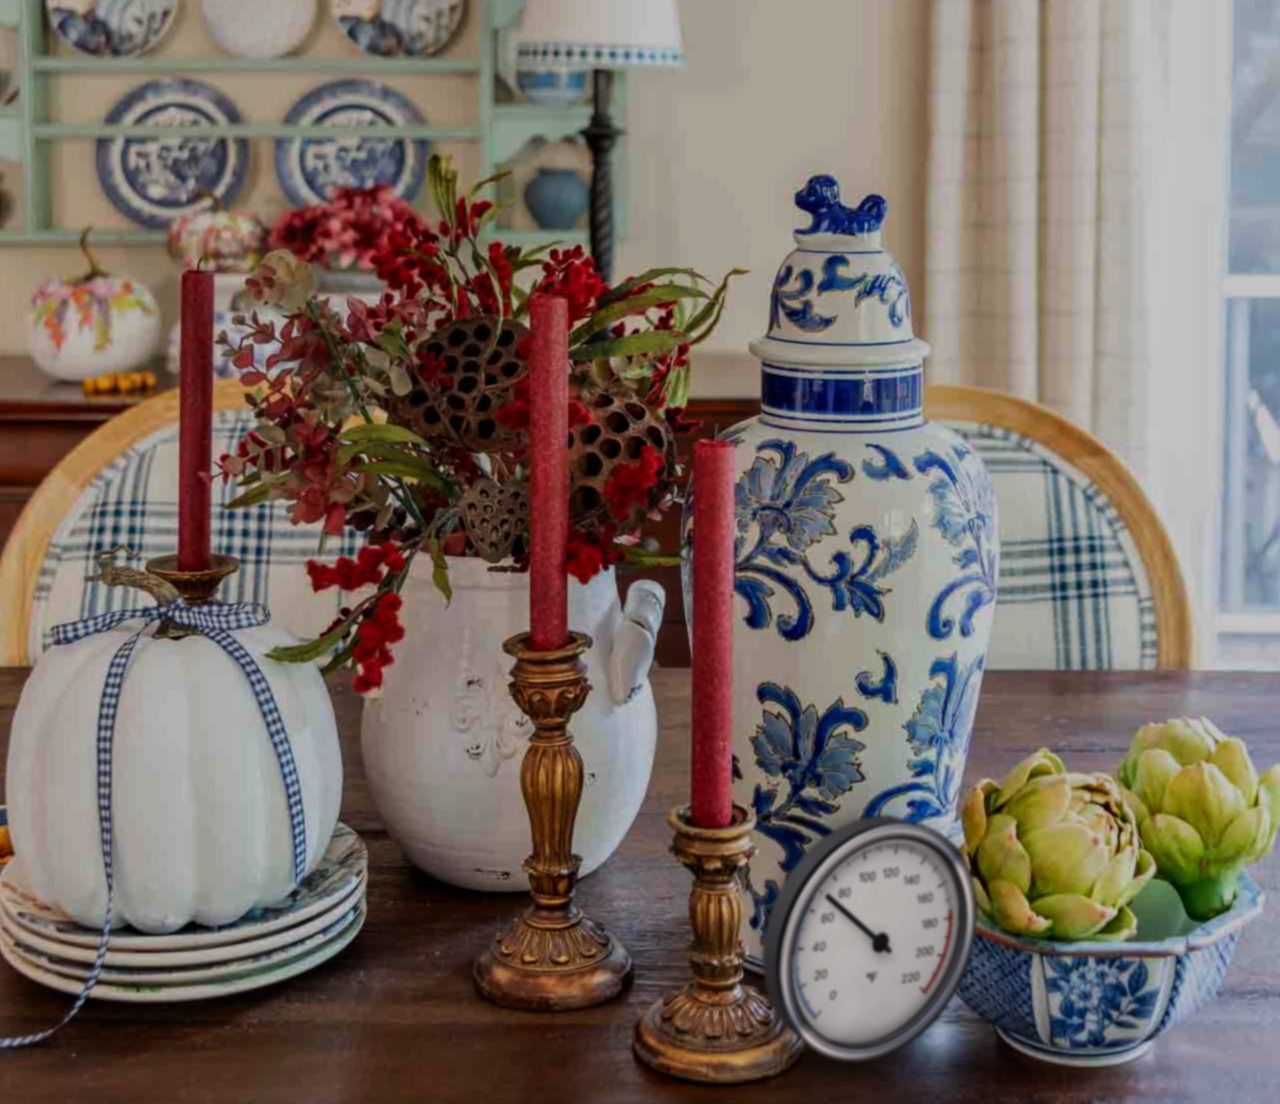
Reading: value=70 unit=°F
